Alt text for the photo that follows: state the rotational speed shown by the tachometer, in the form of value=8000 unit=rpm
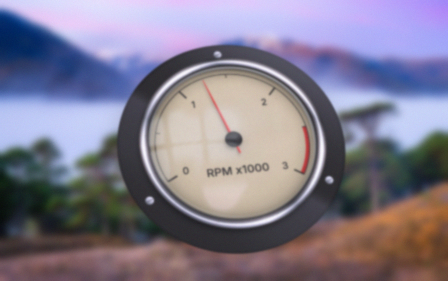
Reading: value=1250 unit=rpm
